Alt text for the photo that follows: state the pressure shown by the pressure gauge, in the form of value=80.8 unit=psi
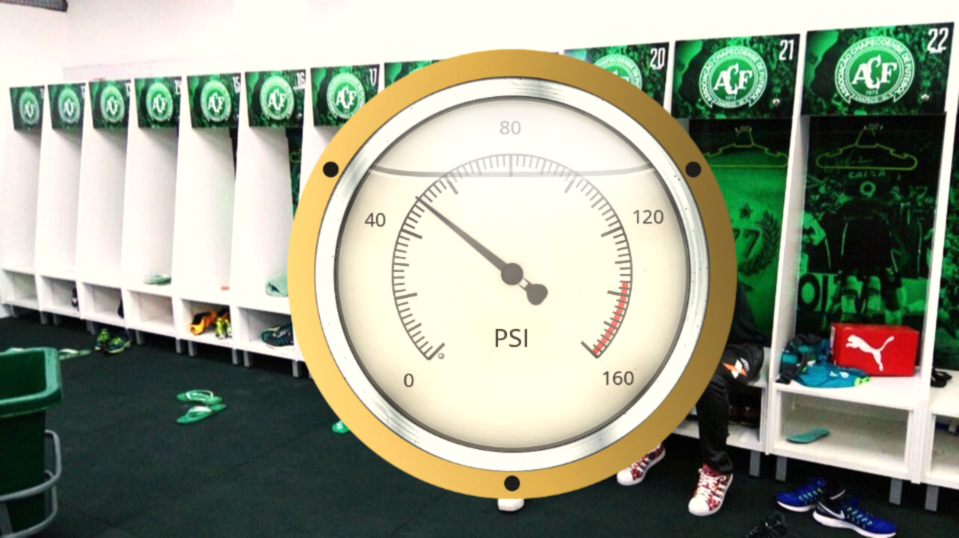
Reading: value=50 unit=psi
